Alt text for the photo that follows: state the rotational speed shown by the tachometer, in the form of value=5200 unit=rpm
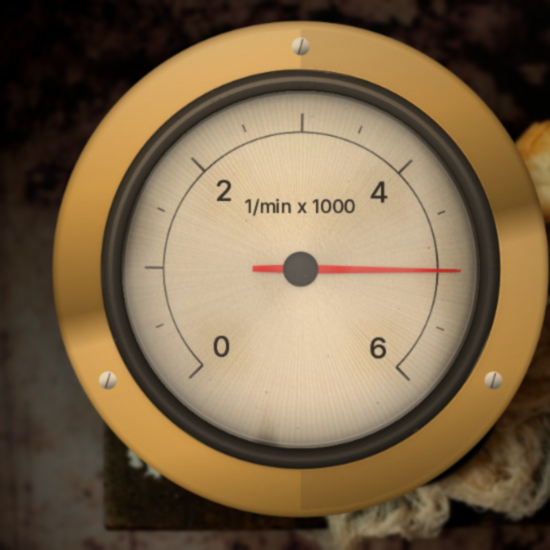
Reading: value=5000 unit=rpm
